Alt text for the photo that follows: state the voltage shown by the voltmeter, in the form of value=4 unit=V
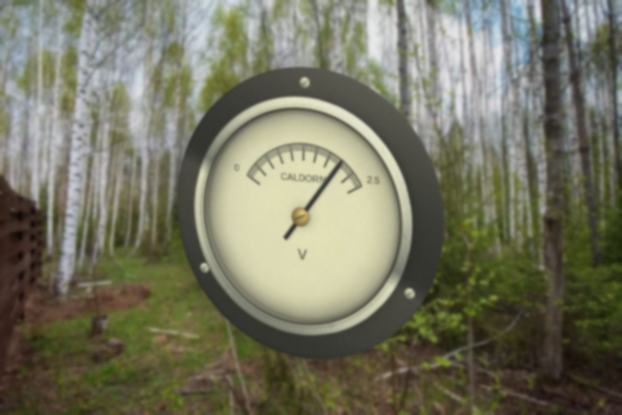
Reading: value=2 unit=V
